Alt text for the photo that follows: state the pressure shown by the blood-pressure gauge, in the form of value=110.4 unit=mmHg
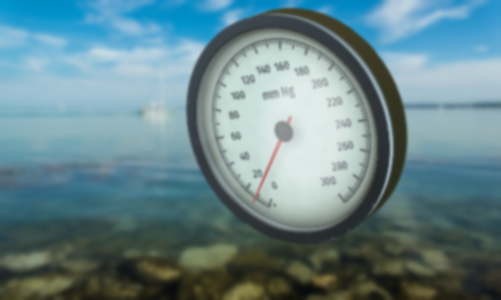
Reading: value=10 unit=mmHg
